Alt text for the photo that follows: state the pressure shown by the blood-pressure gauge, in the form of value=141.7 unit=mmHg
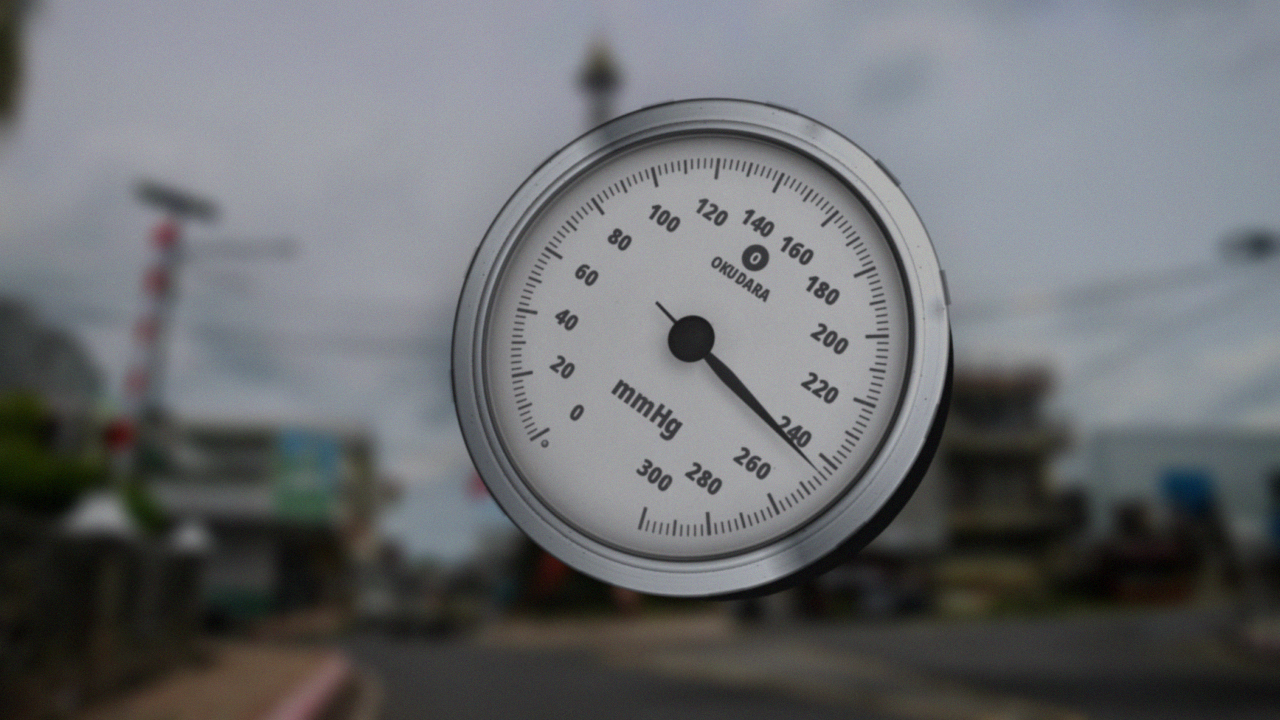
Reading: value=244 unit=mmHg
